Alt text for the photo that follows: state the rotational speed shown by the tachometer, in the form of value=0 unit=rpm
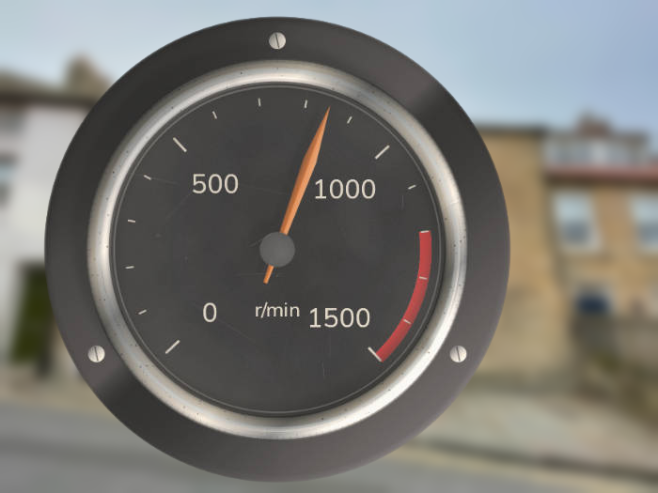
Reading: value=850 unit=rpm
